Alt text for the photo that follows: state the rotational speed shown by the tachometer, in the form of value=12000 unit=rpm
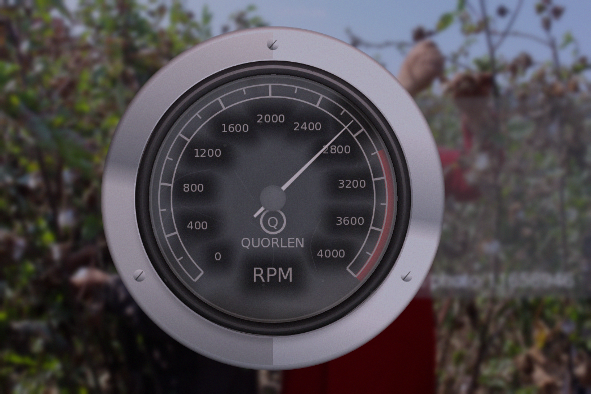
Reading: value=2700 unit=rpm
